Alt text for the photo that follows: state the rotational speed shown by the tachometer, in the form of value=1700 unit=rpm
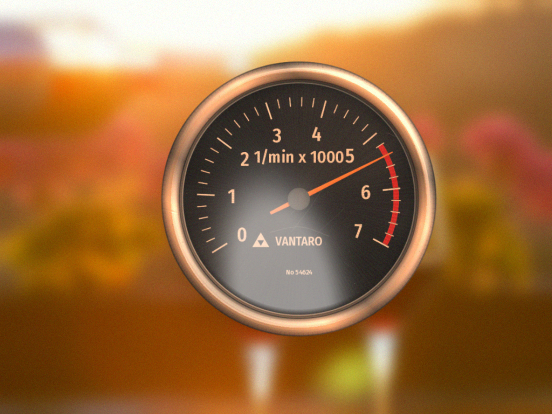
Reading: value=5400 unit=rpm
